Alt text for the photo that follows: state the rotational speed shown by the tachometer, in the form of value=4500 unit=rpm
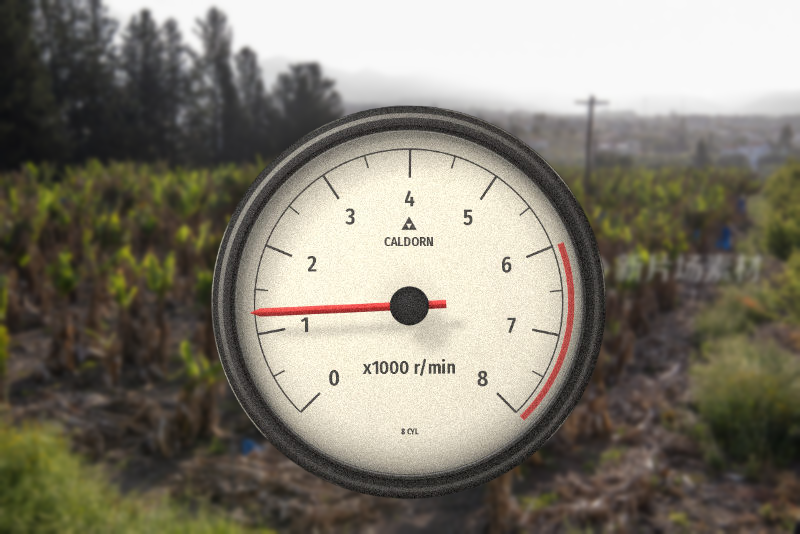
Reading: value=1250 unit=rpm
